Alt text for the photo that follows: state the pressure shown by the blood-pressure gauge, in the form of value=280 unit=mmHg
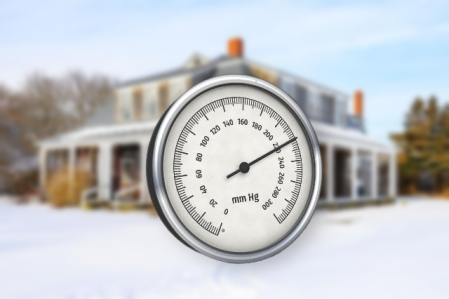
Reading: value=220 unit=mmHg
